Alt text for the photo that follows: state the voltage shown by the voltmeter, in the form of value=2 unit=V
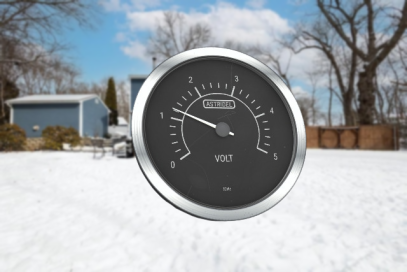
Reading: value=1.2 unit=V
